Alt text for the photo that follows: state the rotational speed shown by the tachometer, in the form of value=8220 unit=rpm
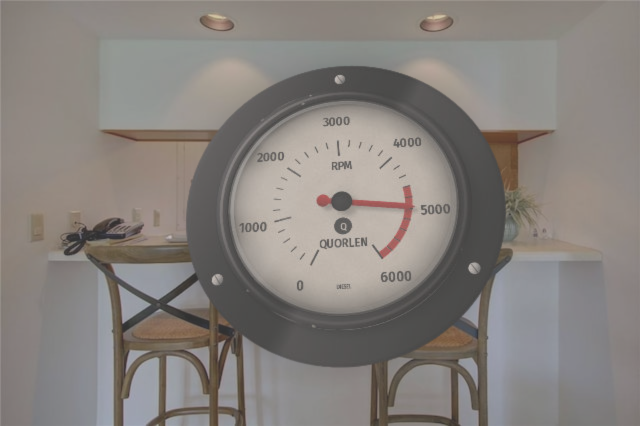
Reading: value=5000 unit=rpm
